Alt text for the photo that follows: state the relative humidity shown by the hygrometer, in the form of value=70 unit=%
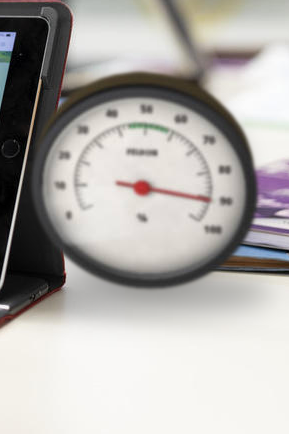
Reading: value=90 unit=%
